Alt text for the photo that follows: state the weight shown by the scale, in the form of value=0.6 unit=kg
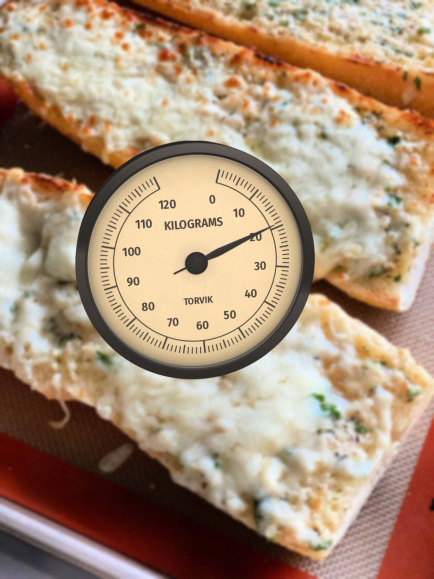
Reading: value=19 unit=kg
